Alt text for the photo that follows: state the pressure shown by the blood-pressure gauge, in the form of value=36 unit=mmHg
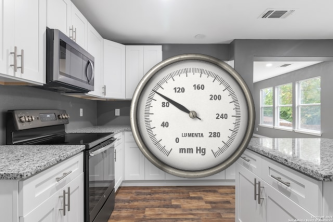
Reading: value=90 unit=mmHg
